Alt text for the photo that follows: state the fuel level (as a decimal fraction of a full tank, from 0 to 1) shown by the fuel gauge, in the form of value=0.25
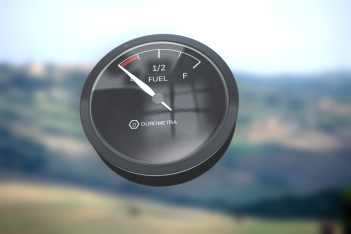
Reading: value=0
